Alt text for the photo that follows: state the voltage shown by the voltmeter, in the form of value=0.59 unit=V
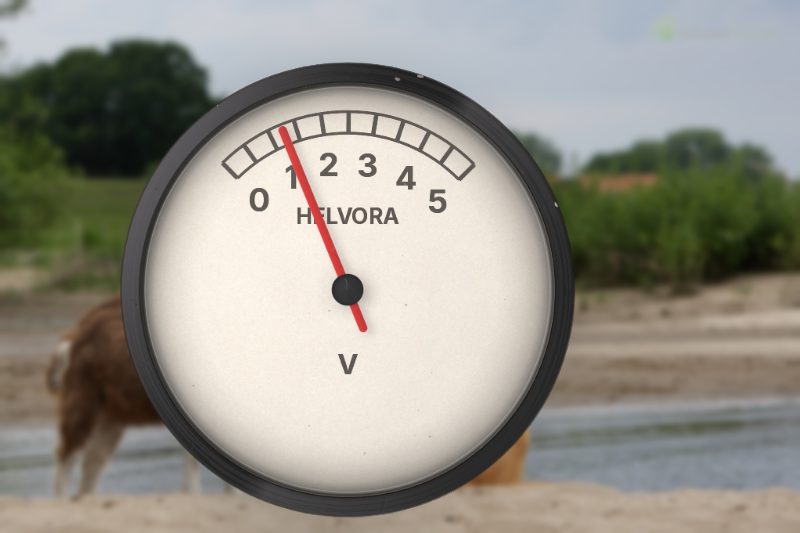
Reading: value=1.25 unit=V
